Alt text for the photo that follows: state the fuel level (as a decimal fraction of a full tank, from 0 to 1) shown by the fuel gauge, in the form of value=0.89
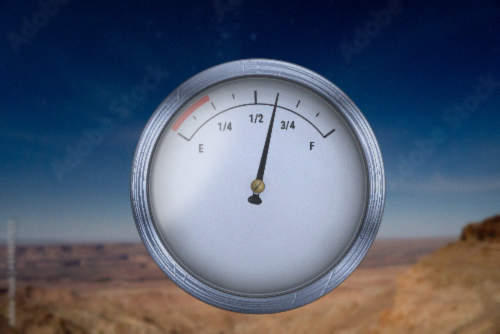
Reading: value=0.625
